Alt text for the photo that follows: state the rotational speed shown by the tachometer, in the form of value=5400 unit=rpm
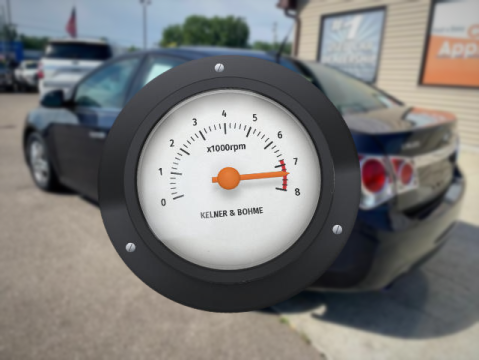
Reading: value=7400 unit=rpm
